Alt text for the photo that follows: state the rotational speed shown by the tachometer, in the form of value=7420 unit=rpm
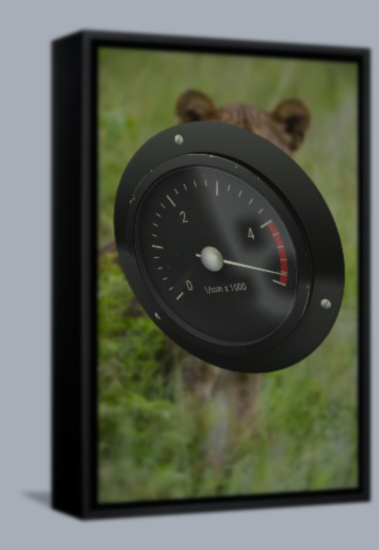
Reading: value=4800 unit=rpm
